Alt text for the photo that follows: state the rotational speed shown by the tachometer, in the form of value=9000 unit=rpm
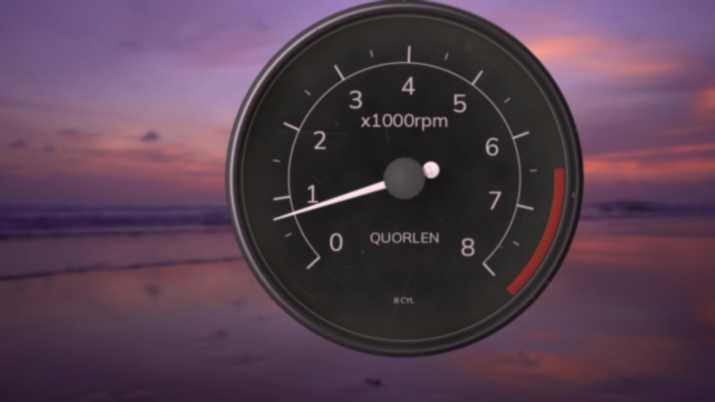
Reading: value=750 unit=rpm
